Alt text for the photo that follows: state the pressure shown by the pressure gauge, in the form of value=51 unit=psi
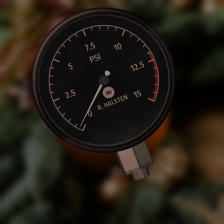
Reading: value=0.25 unit=psi
